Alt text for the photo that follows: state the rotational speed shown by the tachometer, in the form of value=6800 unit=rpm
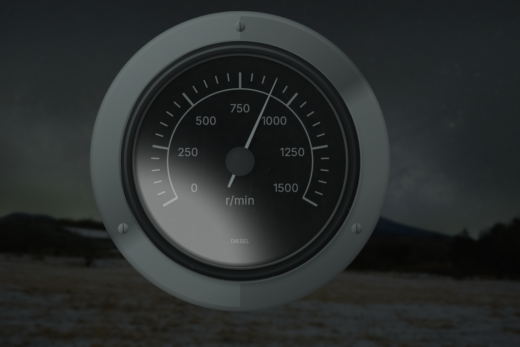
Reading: value=900 unit=rpm
